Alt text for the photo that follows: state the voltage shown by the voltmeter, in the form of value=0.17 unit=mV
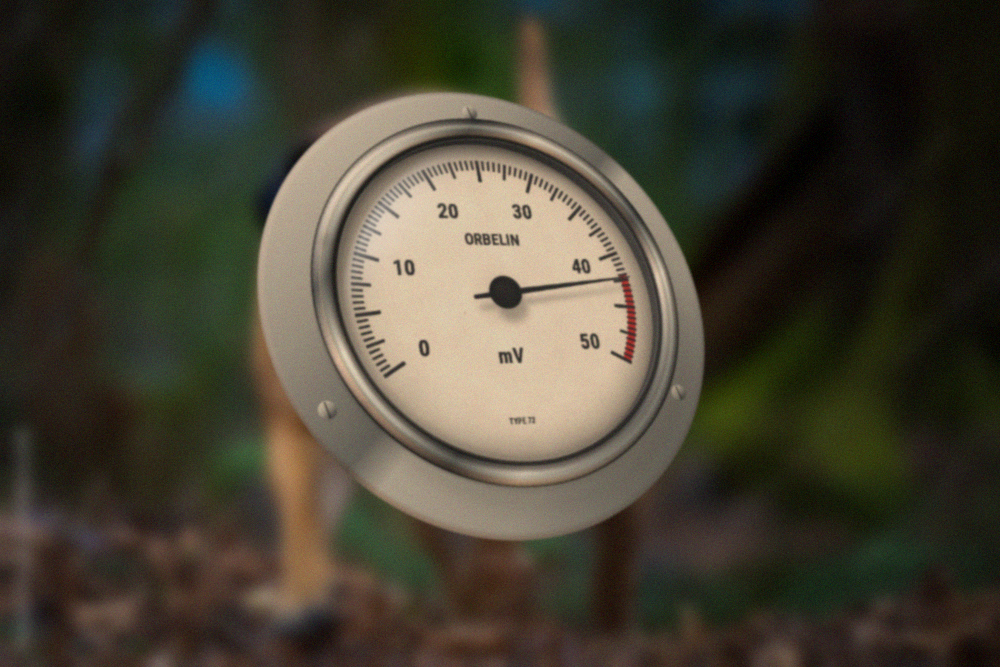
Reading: value=42.5 unit=mV
